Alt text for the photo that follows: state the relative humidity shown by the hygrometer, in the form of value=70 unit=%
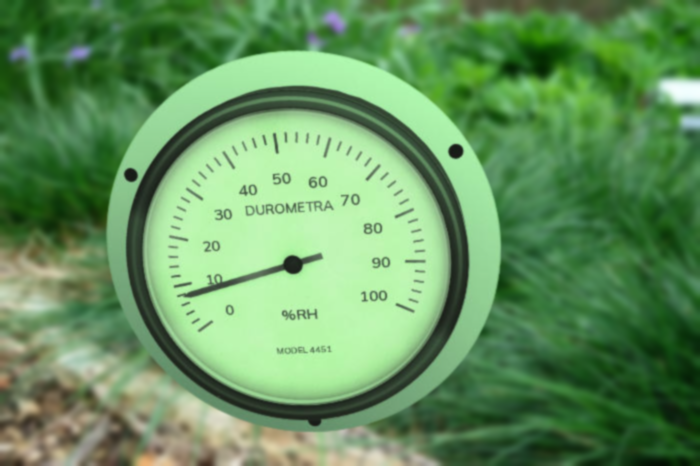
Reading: value=8 unit=%
